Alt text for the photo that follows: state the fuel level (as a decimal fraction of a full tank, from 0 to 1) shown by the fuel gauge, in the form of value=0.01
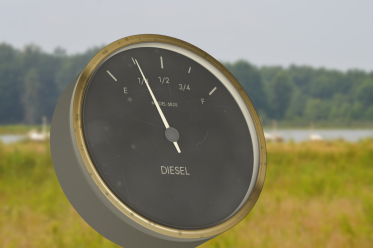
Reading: value=0.25
